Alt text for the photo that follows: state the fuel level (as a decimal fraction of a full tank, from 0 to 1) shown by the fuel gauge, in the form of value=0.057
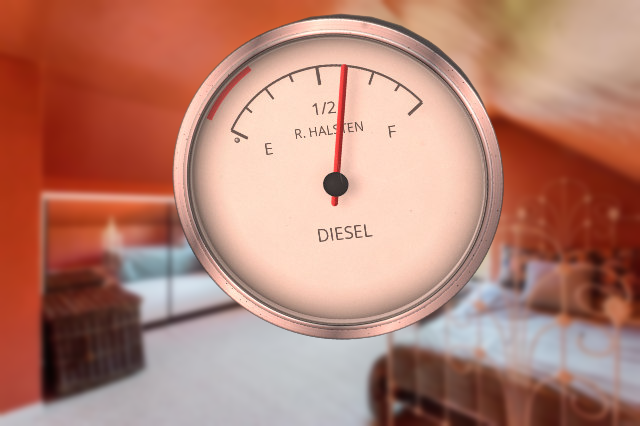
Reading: value=0.625
